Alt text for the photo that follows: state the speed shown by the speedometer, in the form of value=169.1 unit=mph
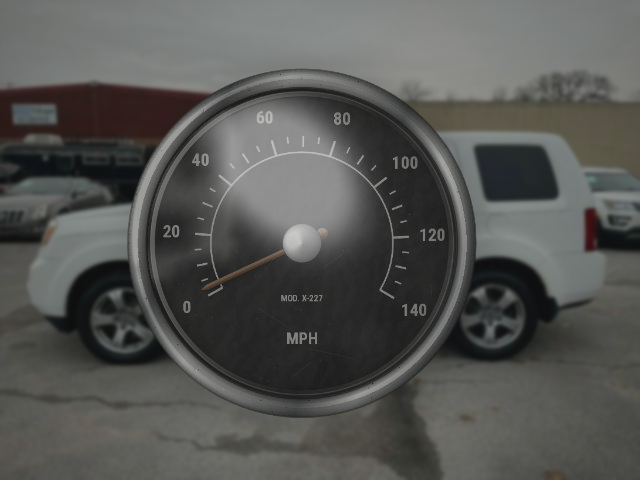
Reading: value=2.5 unit=mph
